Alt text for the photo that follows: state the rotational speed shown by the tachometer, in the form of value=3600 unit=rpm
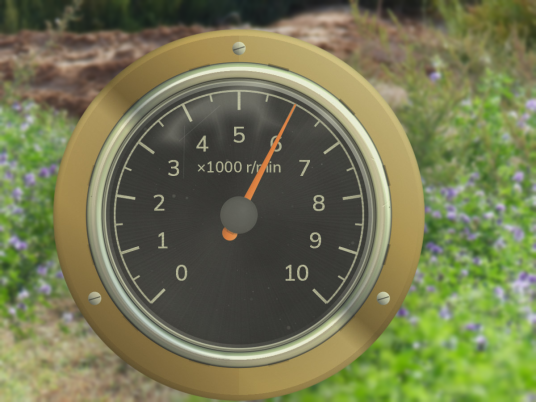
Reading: value=6000 unit=rpm
